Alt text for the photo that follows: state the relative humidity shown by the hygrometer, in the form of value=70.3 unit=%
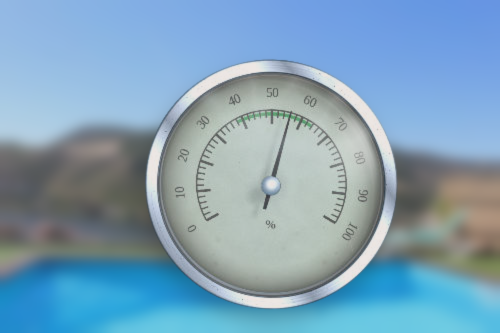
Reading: value=56 unit=%
